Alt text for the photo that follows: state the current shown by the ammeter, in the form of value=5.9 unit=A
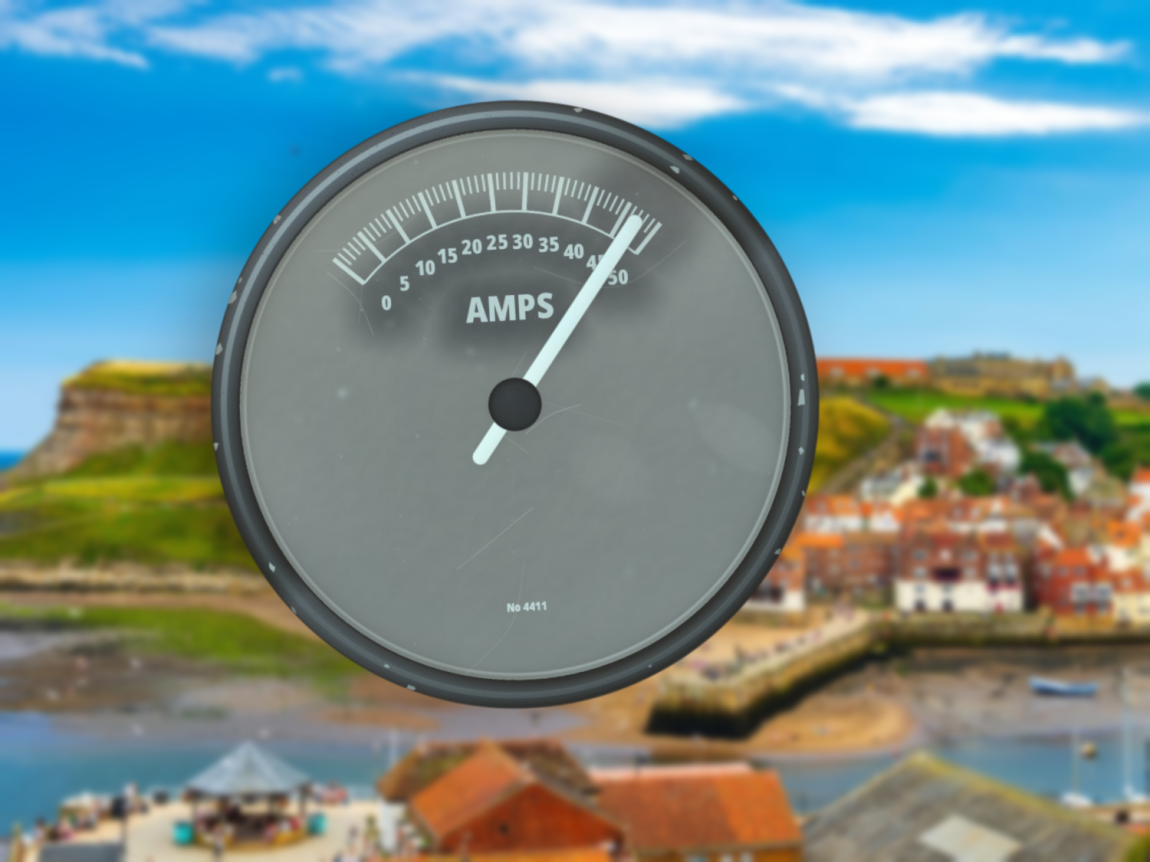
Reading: value=47 unit=A
